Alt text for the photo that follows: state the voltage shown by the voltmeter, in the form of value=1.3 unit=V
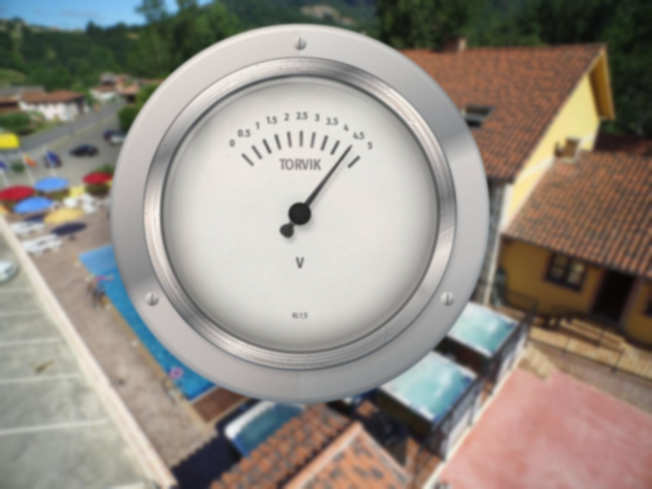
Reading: value=4.5 unit=V
